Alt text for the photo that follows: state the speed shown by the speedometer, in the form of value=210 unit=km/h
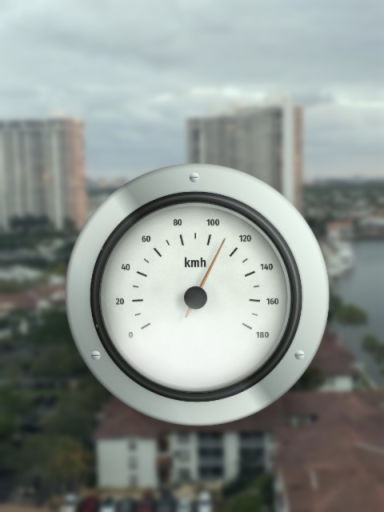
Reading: value=110 unit=km/h
